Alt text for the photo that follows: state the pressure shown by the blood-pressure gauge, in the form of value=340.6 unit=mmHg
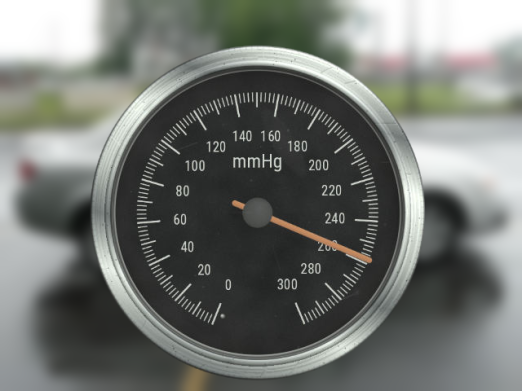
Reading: value=258 unit=mmHg
